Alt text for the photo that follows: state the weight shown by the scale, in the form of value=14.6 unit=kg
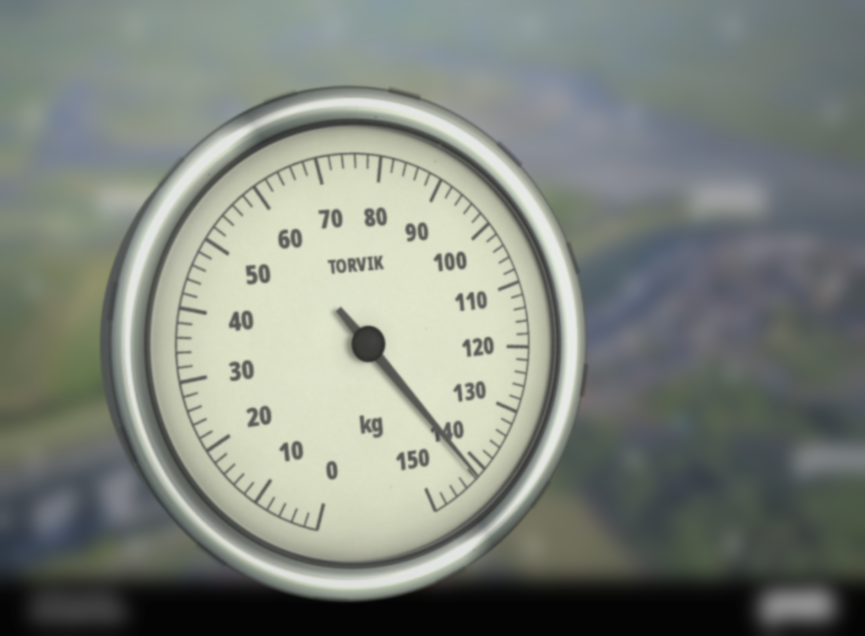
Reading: value=142 unit=kg
